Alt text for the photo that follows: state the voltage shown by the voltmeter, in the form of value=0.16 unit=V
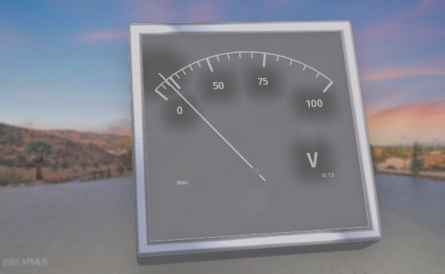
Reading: value=20 unit=V
